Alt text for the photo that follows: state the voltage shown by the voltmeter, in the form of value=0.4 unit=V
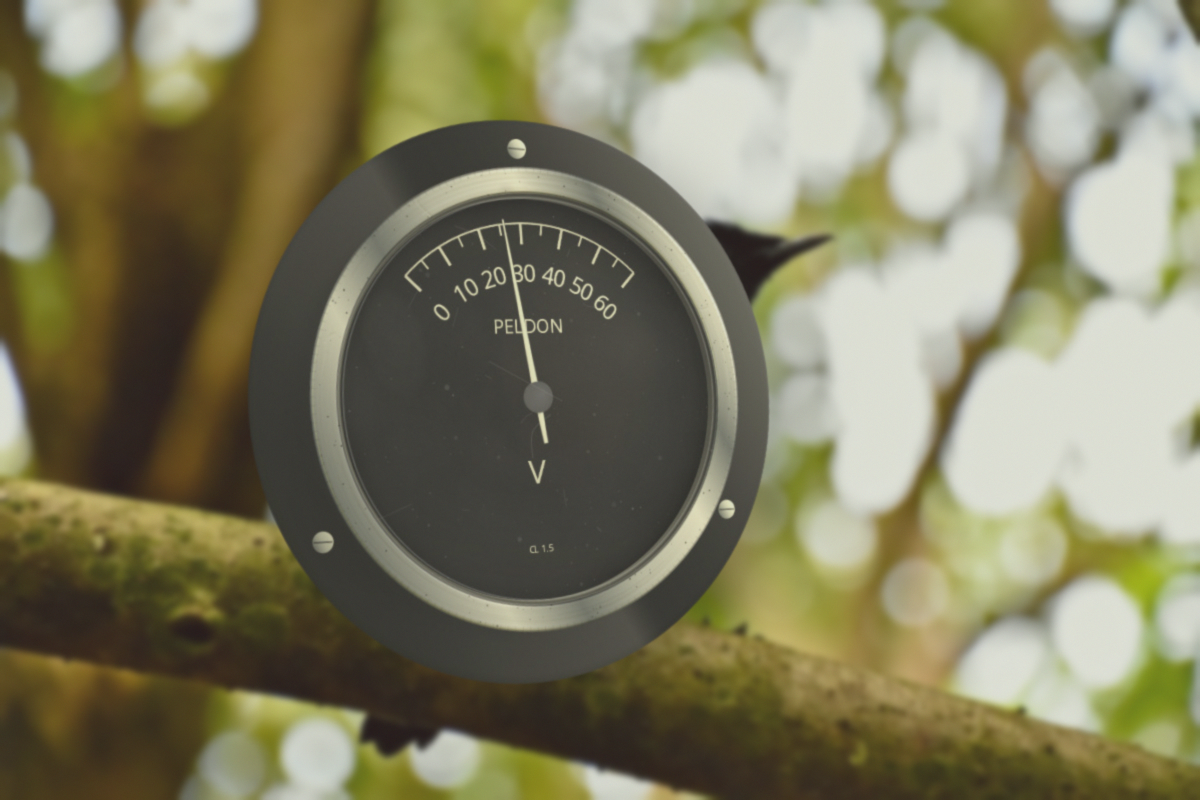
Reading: value=25 unit=V
